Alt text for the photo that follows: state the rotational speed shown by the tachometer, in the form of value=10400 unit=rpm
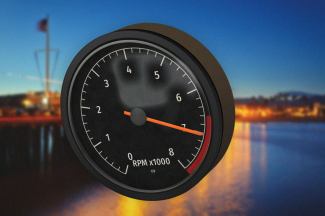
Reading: value=7000 unit=rpm
